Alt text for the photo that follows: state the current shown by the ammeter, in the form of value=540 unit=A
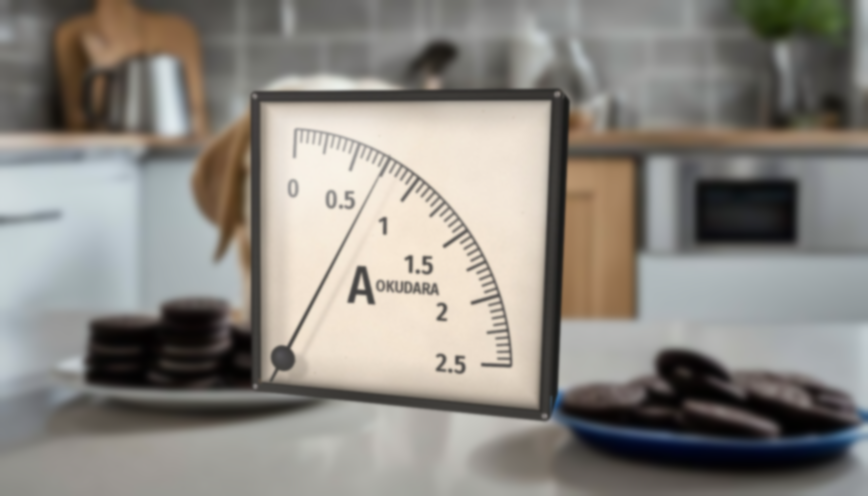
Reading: value=0.75 unit=A
